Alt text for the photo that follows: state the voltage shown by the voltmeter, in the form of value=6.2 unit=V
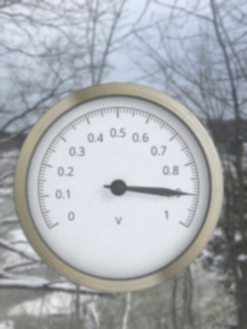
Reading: value=0.9 unit=V
